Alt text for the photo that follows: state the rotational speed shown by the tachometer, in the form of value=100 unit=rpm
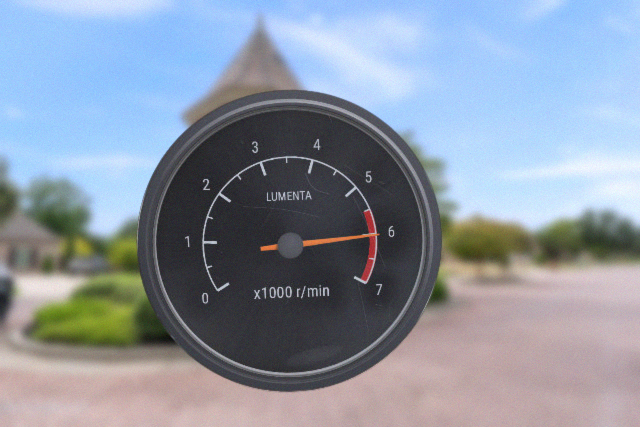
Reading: value=6000 unit=rpm
